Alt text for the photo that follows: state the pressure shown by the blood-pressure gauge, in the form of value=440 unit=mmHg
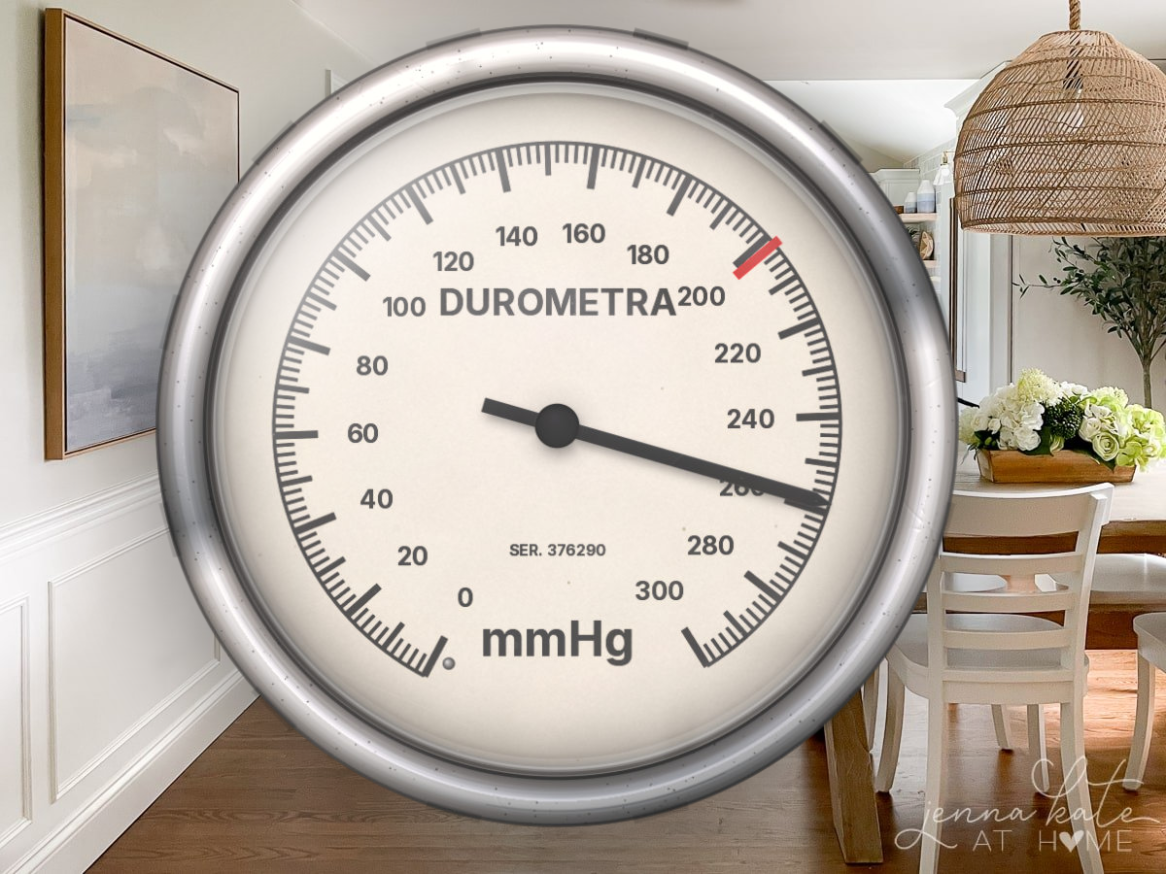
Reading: value=258 unit=mmHg
